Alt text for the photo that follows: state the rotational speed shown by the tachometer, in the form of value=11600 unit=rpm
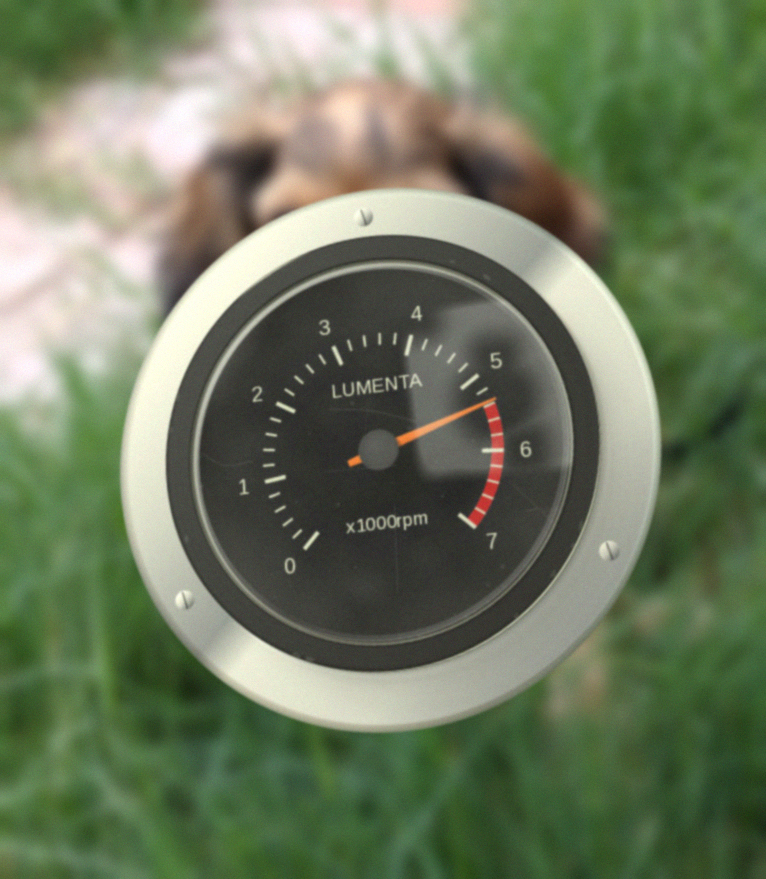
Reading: value=5400 unit=rpm
